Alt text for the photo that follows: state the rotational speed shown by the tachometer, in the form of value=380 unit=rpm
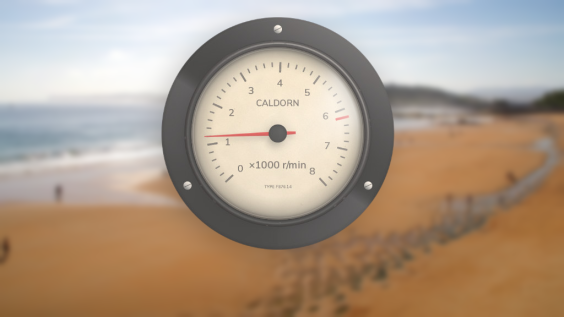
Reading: value=1200 unit=rpm
